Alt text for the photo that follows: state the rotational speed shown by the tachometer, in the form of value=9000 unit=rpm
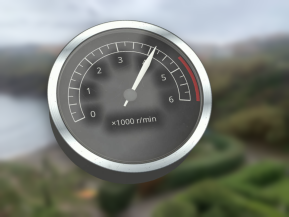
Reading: value=4125 unit=rpm
